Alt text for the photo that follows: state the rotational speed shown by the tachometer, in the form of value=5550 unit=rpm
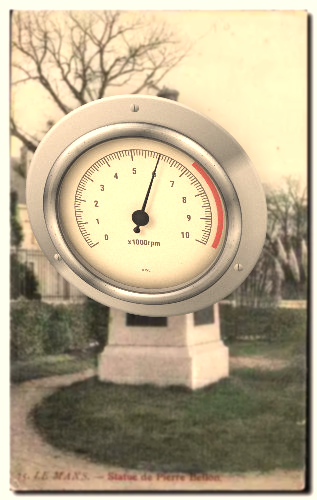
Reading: value=6000 unit=rpm
